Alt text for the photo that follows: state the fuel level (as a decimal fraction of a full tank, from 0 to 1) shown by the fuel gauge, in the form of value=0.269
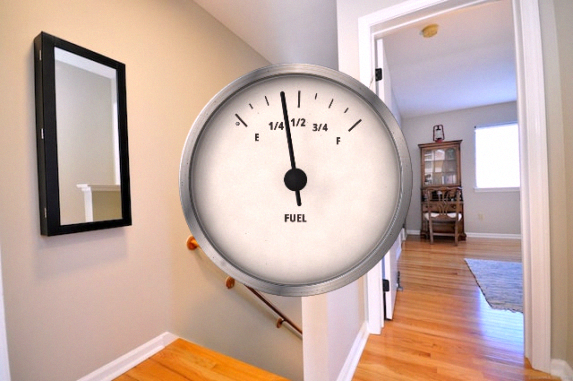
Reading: value=0.375
